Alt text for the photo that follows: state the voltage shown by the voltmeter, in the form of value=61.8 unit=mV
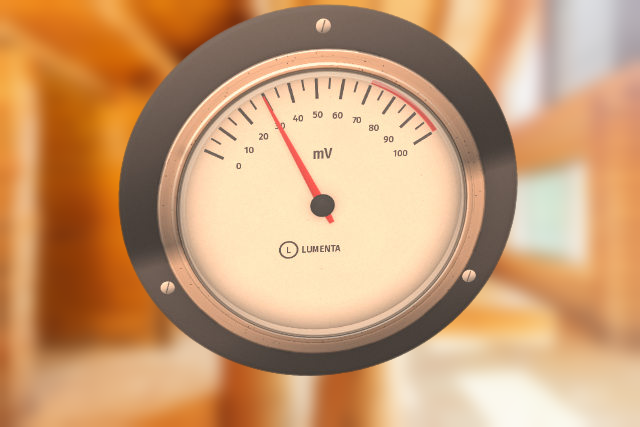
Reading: value=30 unit=mV
